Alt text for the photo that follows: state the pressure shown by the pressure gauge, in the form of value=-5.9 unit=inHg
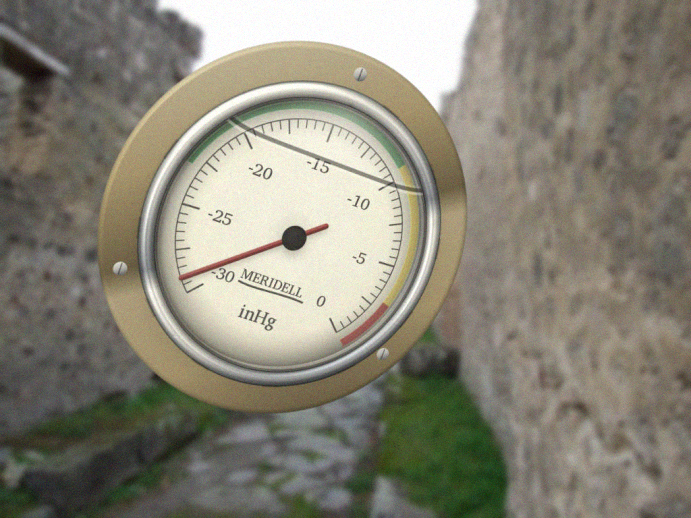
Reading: value=-29 unit=inHg
